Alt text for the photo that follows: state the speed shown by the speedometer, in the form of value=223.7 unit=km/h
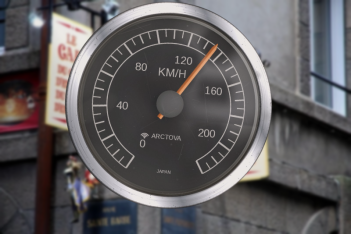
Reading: value=135 unit=km/h
